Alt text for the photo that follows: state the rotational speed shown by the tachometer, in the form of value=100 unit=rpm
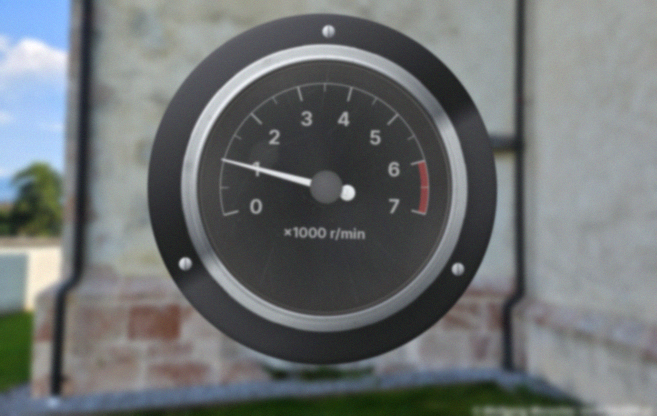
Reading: value=1000 unit=rpm
